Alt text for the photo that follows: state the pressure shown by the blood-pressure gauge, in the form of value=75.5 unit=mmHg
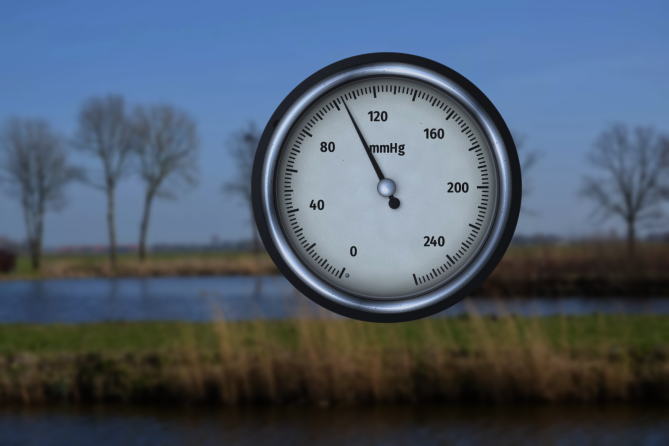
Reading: value=104 unit=mmHg
